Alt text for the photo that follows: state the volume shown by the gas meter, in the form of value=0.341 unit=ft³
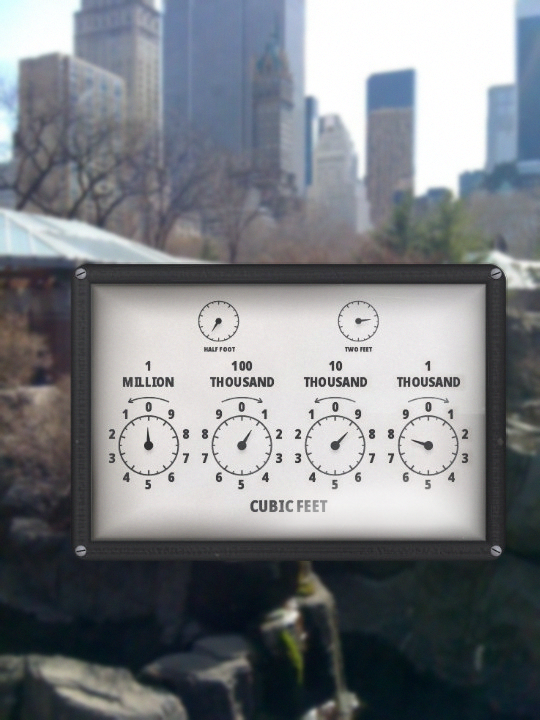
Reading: value=8800 unit=ft³
